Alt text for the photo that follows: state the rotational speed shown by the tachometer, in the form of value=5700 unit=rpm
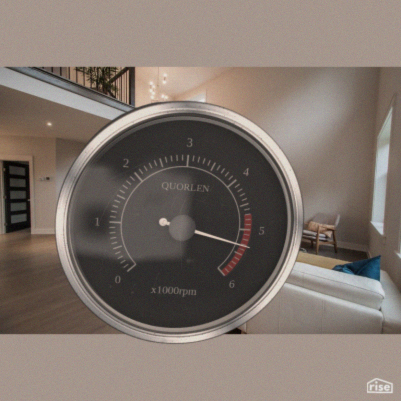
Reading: value=5300 unit=rpm
